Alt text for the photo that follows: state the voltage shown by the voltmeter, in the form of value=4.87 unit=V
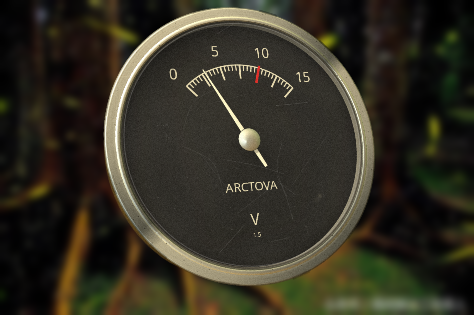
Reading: value=2.5 unit=V
